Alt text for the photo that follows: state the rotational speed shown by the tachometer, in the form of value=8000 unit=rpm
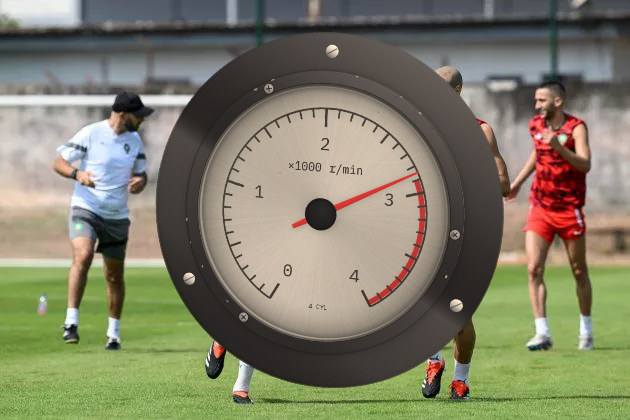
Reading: value=2850 unit=rpm
